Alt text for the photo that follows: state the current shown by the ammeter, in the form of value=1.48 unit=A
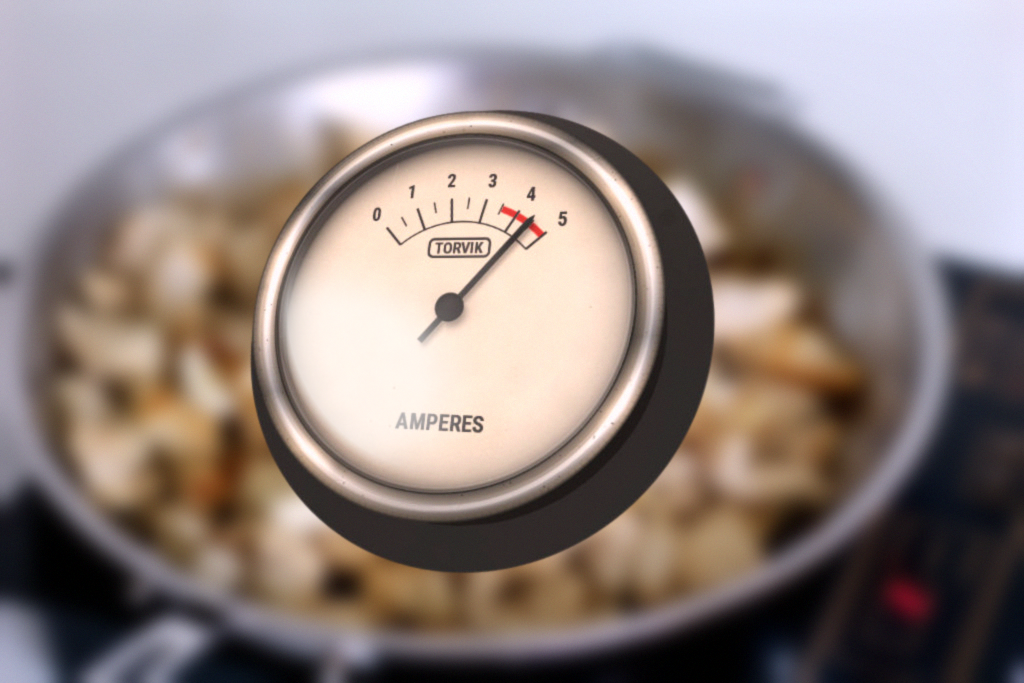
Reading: value=4.5 unit=A
